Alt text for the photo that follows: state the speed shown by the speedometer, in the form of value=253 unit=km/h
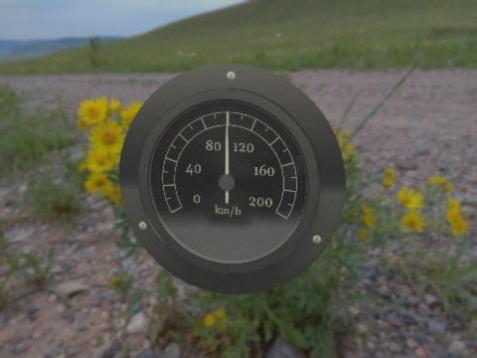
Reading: value=100 unit=km/h
